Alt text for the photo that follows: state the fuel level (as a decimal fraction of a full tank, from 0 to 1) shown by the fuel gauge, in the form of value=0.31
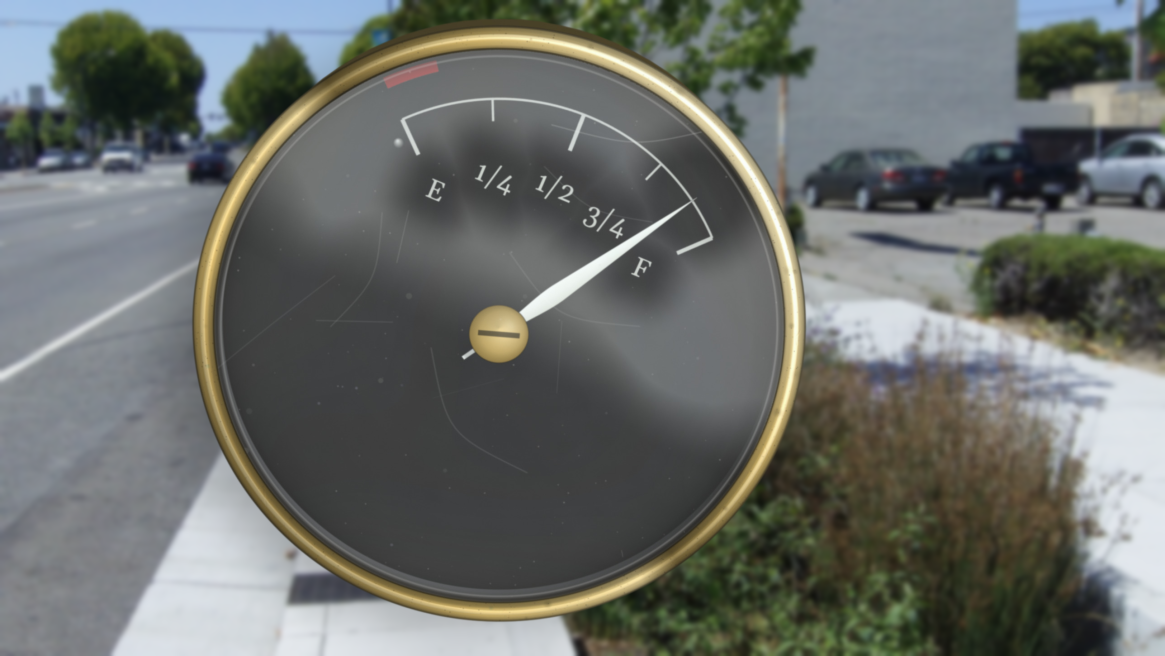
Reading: value=0.875
